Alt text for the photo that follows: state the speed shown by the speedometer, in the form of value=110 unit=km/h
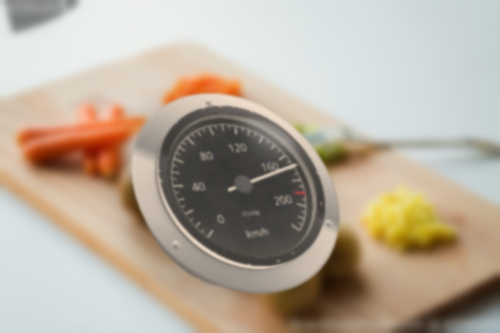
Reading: value=170 unit=km/h
